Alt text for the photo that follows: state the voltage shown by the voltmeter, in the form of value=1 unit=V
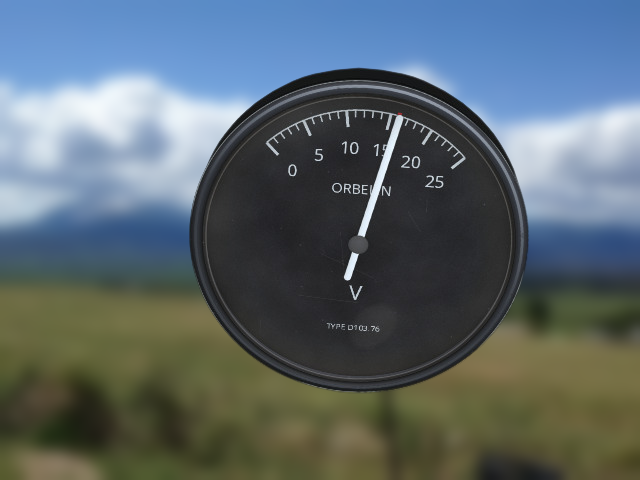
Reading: value=16 unit=V
